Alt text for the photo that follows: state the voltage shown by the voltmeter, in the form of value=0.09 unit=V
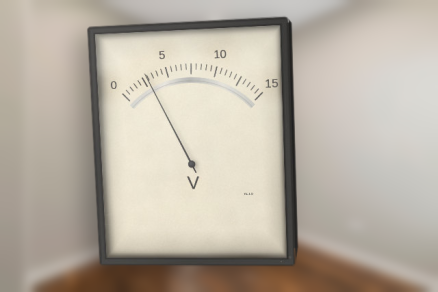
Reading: value=3 unit=V
